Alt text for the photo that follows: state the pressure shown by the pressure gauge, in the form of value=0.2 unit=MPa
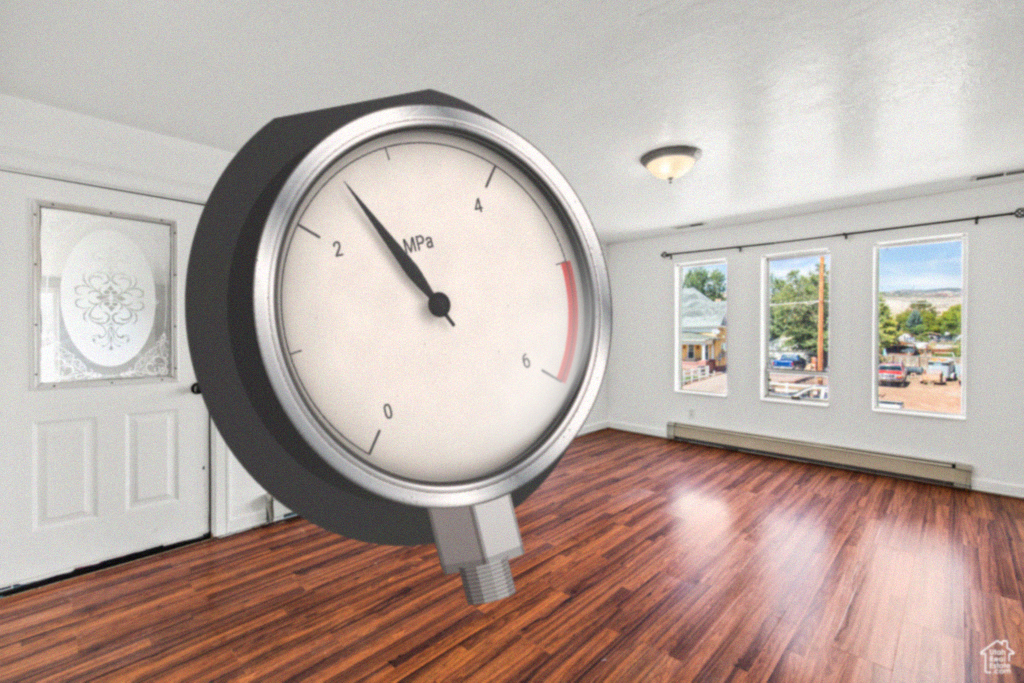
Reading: value=2.5 unit=MPa
